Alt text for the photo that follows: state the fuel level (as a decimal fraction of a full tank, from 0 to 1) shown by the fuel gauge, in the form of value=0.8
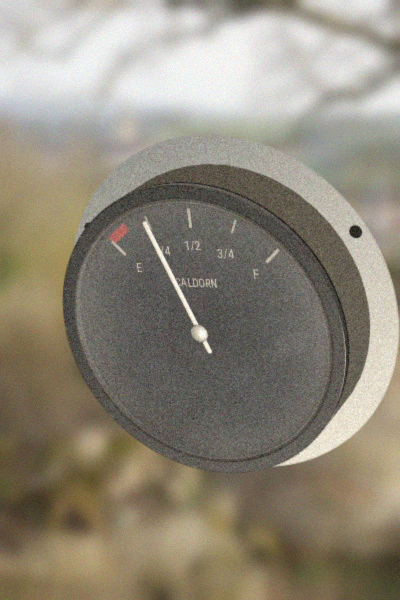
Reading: value=0.25
